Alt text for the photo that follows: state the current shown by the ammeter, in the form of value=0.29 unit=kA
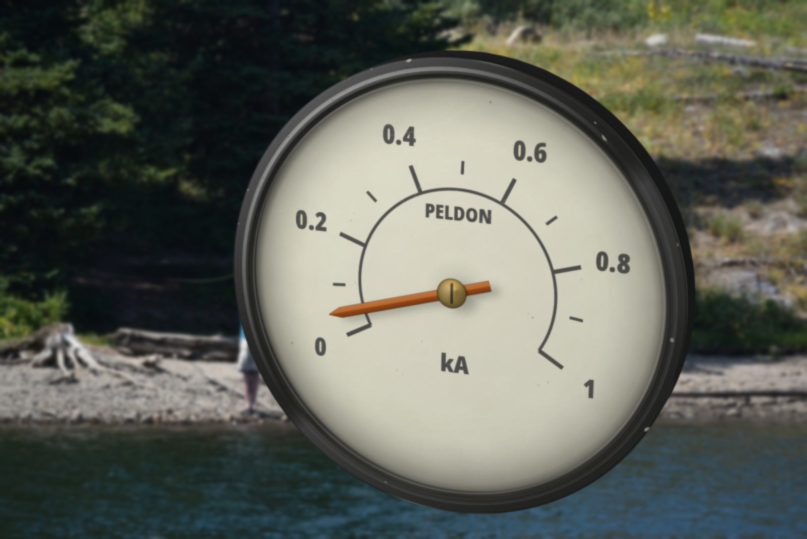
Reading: value=0.05 unit=kA
